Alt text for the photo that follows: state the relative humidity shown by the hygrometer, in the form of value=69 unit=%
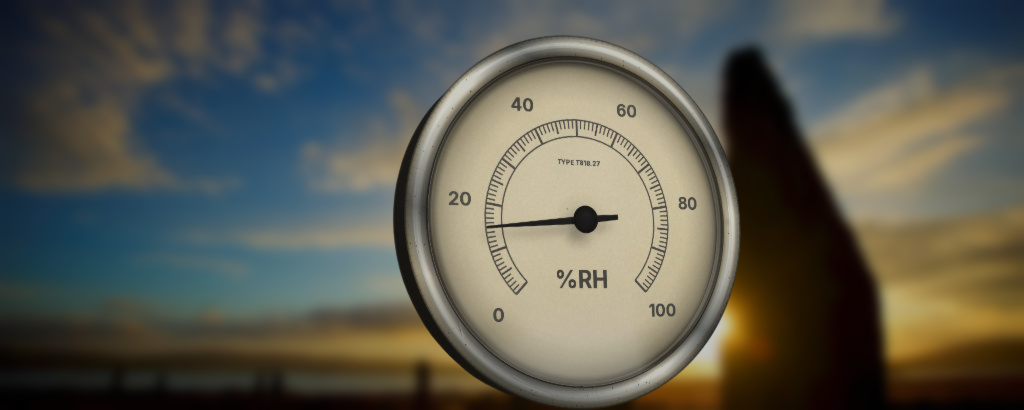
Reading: value=15 unit=%
